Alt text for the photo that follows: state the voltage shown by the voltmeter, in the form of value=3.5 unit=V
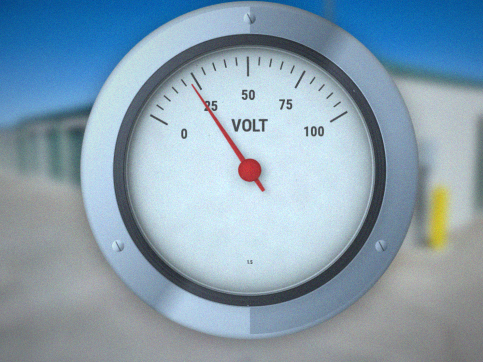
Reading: value=22.5 unit=V
